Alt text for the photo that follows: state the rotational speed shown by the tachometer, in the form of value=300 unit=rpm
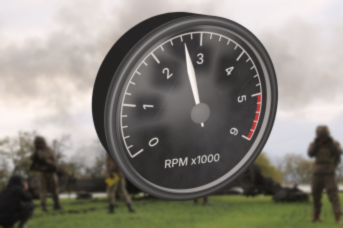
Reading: value=2600 unit=rpm
